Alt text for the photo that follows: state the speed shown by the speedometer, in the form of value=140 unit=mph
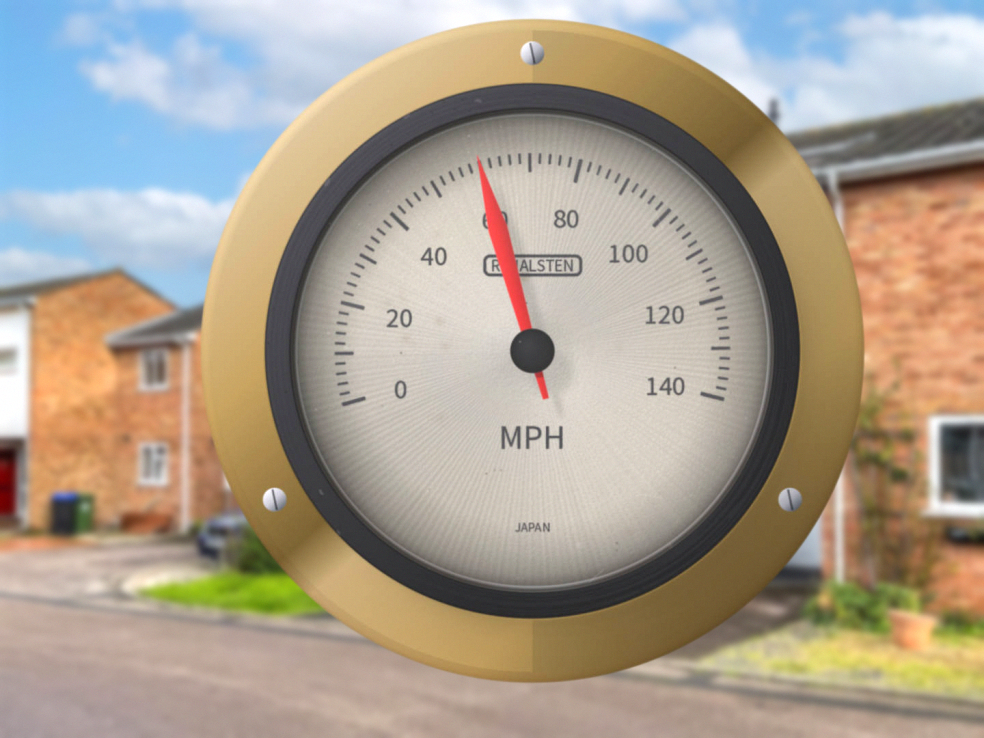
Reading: value=60 unit=mph
